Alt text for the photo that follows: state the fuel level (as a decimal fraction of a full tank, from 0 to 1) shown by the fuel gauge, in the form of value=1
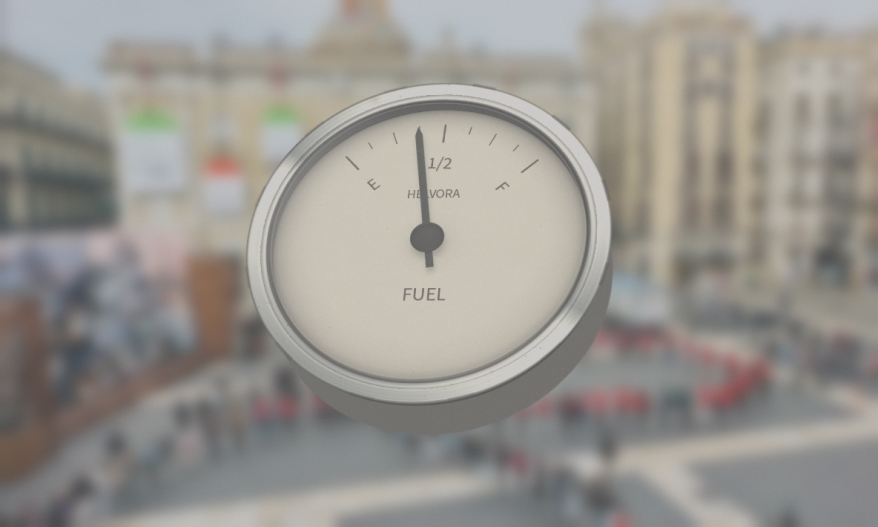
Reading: value=0.375
